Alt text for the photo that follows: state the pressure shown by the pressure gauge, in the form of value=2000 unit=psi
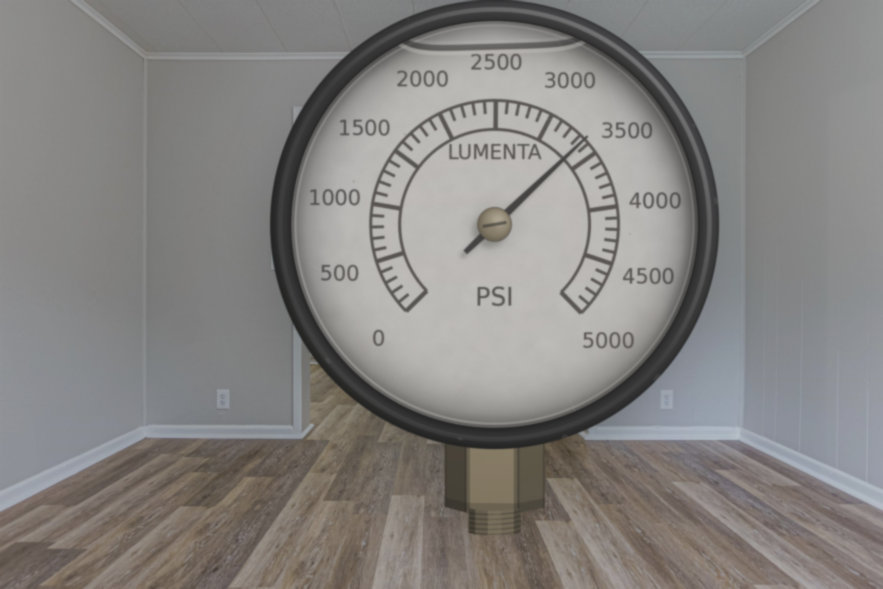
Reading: value=3350 unit=psi
